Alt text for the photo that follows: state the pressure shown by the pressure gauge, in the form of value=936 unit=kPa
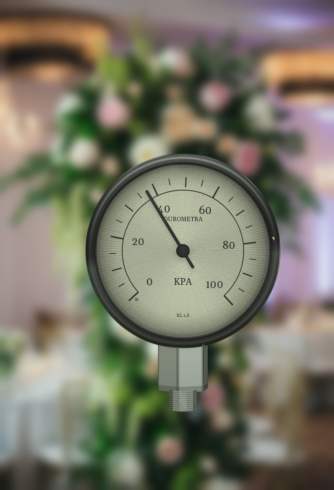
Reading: value=37.5 unit=kPa
